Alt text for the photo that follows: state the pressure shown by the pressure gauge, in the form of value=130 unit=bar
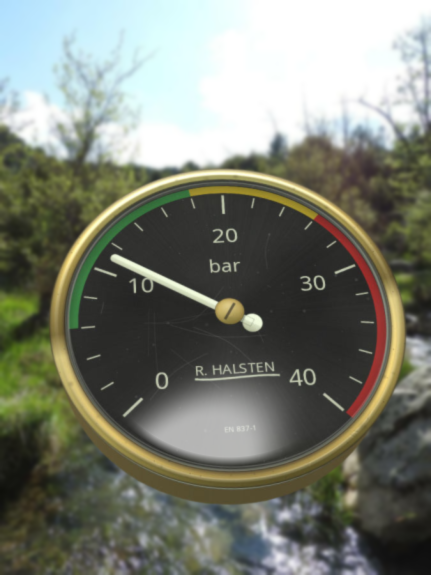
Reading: value=11 unit=bar
